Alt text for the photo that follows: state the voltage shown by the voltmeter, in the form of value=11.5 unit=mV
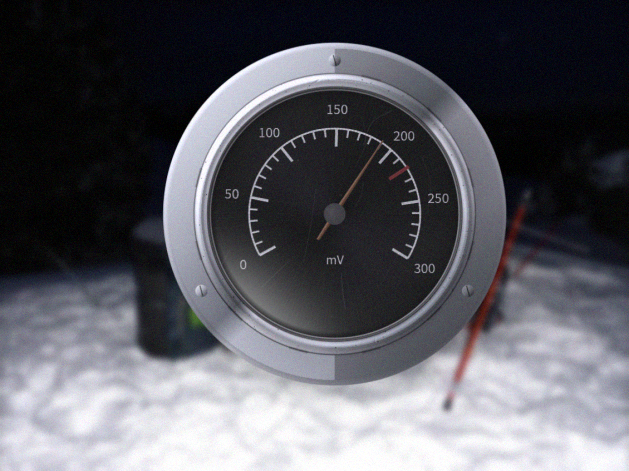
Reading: value=190 unit=mV
